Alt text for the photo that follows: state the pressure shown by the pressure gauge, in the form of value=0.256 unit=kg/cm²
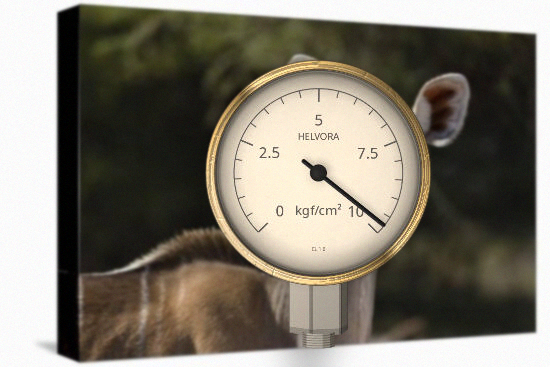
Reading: value=9.75 unit=kg/cm²
